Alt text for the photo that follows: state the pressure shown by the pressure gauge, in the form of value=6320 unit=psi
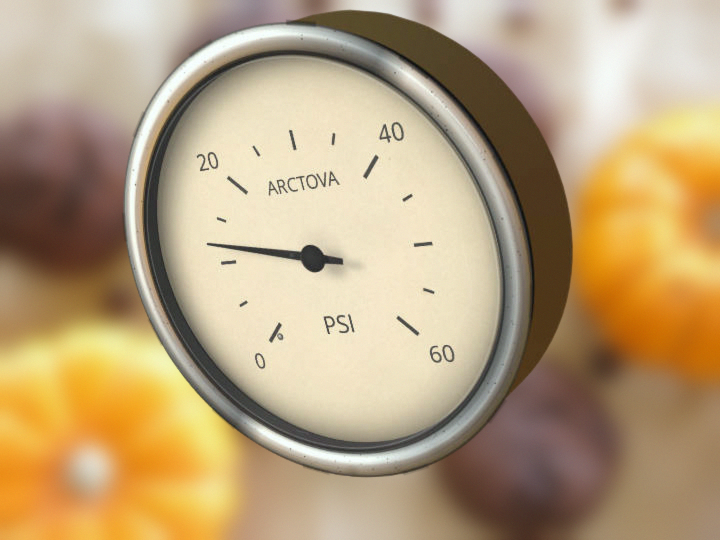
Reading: value=12.5 unit=psi
